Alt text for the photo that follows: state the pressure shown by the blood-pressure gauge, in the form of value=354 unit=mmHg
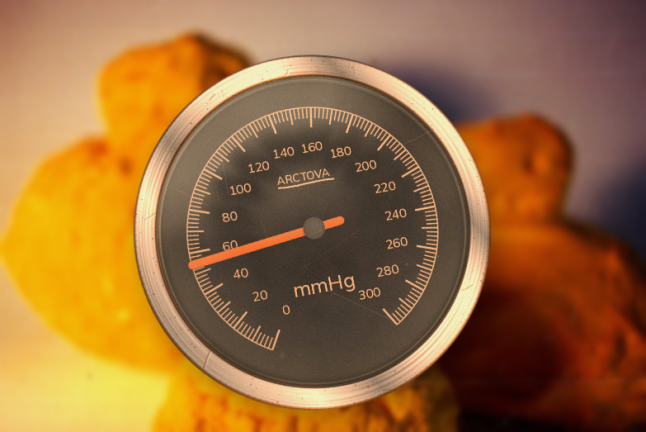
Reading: value=54 unit=mmHg
